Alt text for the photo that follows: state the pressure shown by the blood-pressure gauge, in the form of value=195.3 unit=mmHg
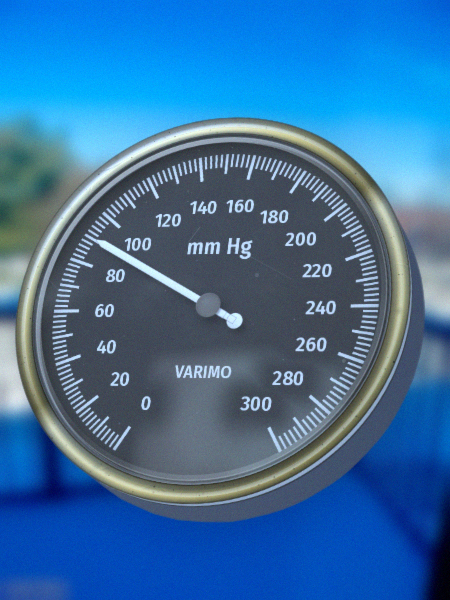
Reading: value=90 unit=mmHg
